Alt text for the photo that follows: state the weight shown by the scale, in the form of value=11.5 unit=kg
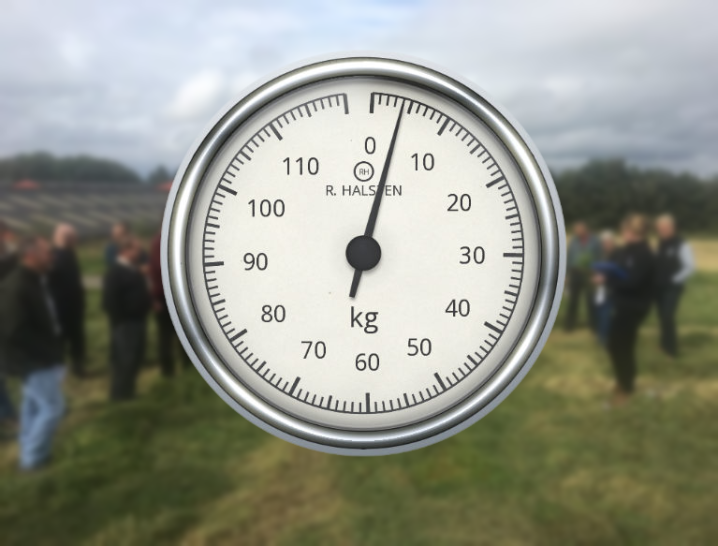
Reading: value=4 unit=kg
